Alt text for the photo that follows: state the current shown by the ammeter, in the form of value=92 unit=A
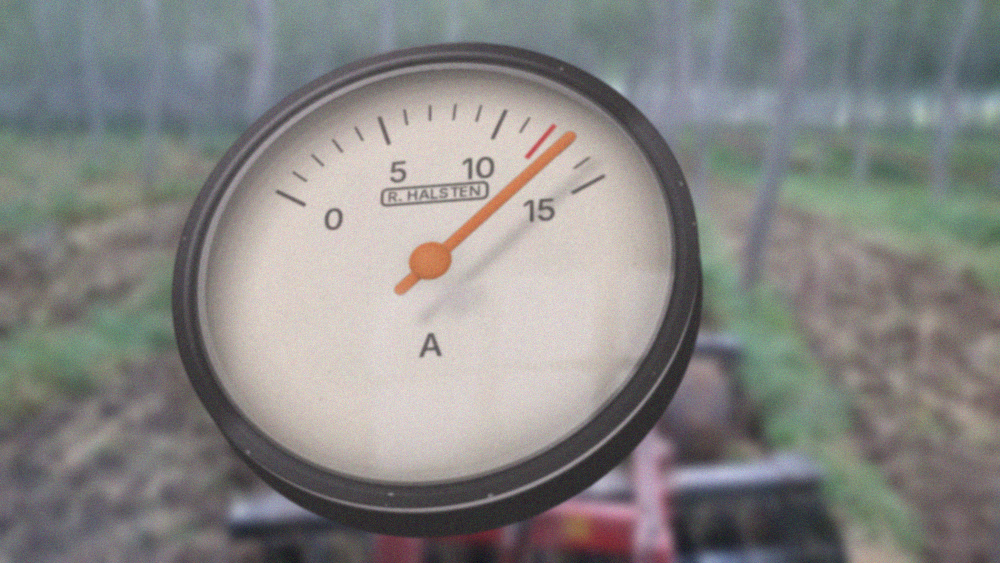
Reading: value=13 unit=A
